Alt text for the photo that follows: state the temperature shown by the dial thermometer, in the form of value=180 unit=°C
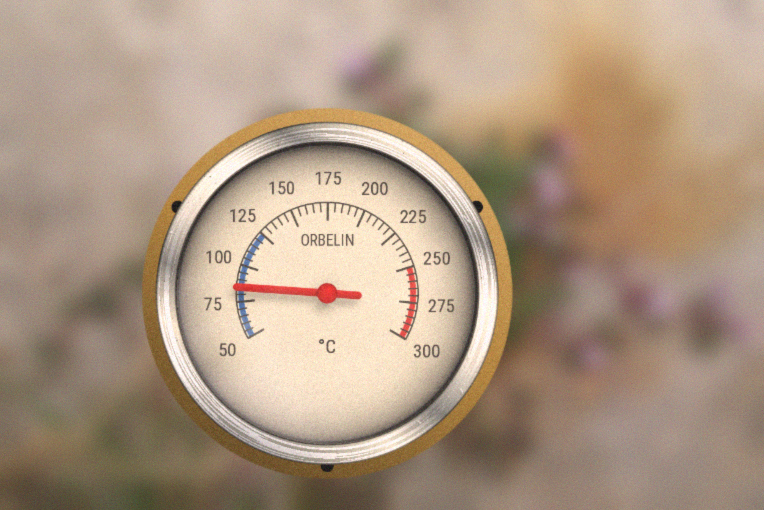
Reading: value=85 unit=°C
